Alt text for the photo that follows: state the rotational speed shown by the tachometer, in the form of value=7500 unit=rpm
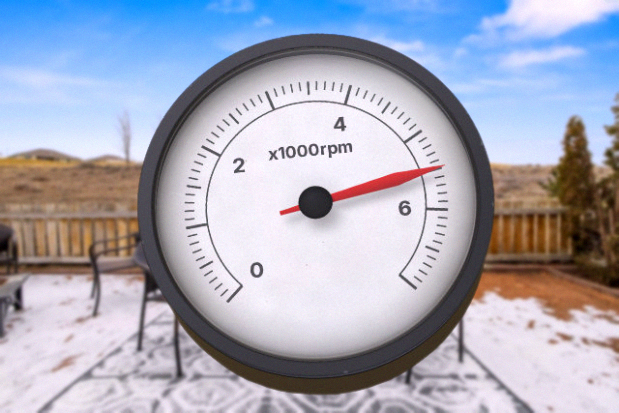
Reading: value=5500 unit=rpm
